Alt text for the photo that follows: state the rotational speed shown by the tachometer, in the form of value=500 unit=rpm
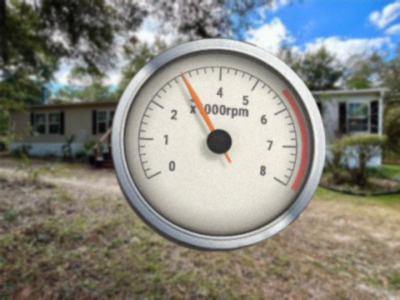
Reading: value=3000 unit=rpm
